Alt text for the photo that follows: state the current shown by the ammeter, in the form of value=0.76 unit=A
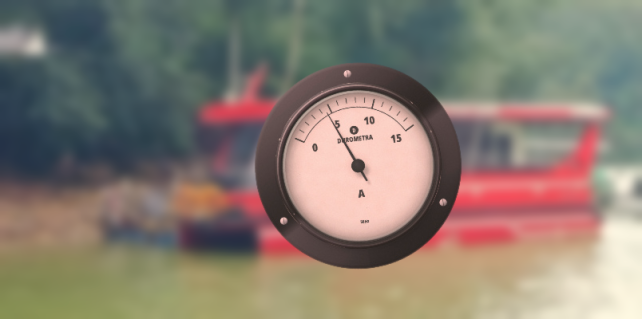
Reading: value=4.5 unit=A
